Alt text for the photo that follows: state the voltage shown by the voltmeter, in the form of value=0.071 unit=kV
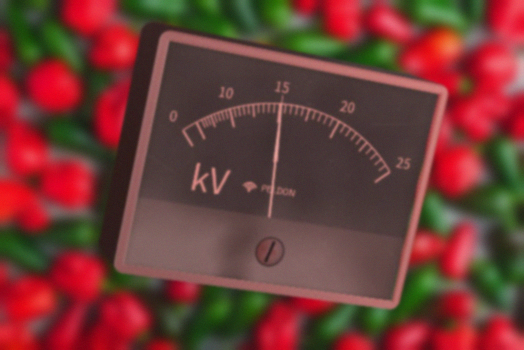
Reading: value=15 unit=kV
